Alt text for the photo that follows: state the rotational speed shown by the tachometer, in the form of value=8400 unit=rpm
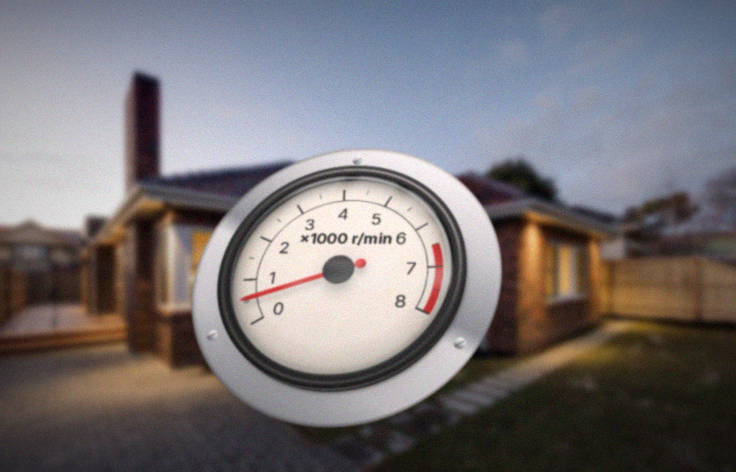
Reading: value=500 unit=rpm
